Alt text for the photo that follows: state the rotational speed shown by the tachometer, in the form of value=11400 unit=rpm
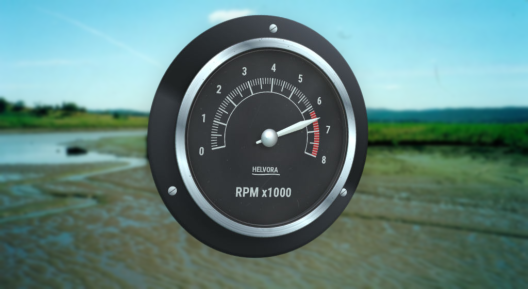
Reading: value=6500 unit=rpm
